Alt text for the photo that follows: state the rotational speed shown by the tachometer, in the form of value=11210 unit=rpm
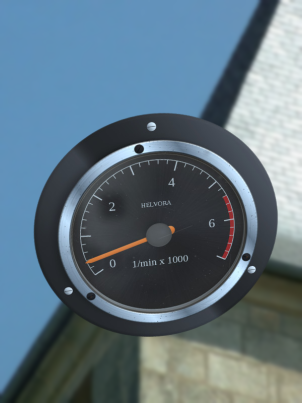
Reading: value=400 unit=rpm
